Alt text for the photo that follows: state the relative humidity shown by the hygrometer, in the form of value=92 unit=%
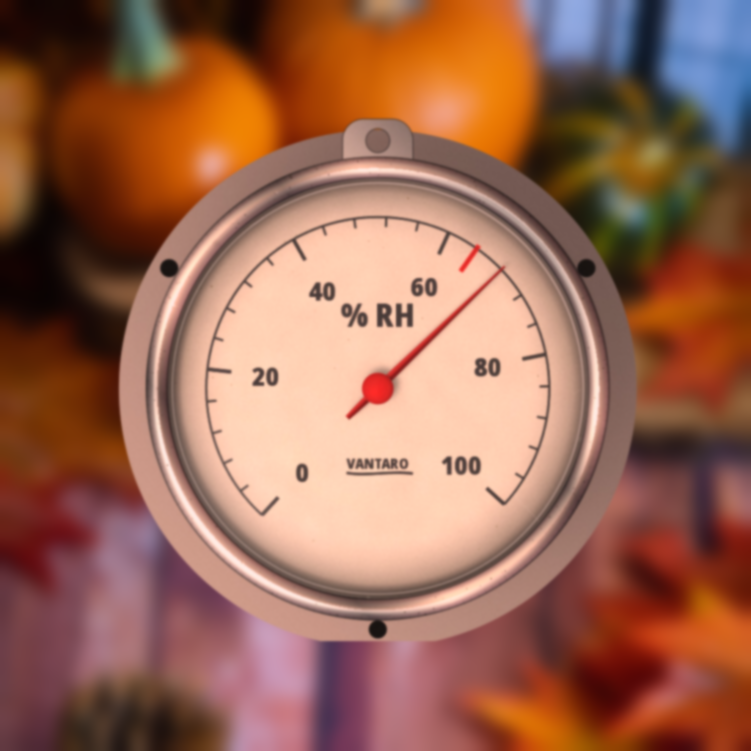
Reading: value=68 unit=%
